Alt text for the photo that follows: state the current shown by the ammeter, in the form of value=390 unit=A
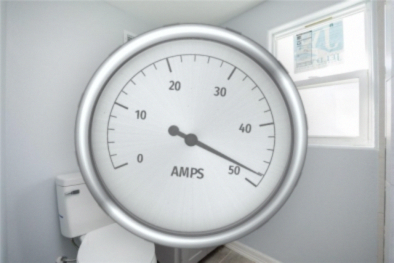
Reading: value=48 unit=A
